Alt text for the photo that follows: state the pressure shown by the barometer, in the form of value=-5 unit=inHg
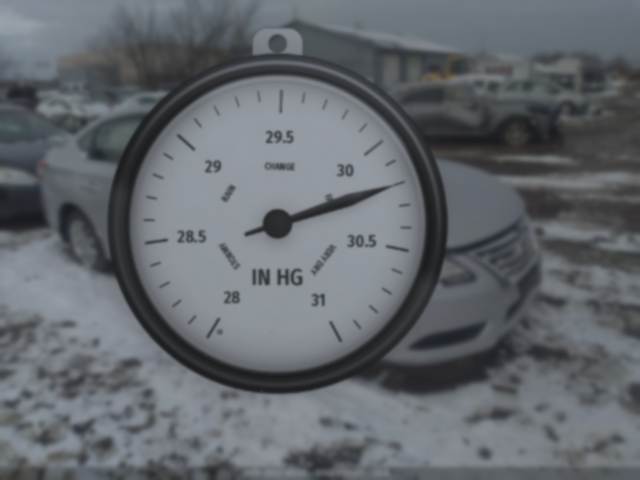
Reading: value=30.2 unit=inHg
